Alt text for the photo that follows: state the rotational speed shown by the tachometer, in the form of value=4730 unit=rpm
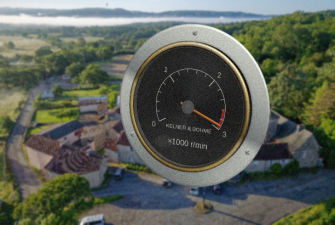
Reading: value=2900 unit=rpm
